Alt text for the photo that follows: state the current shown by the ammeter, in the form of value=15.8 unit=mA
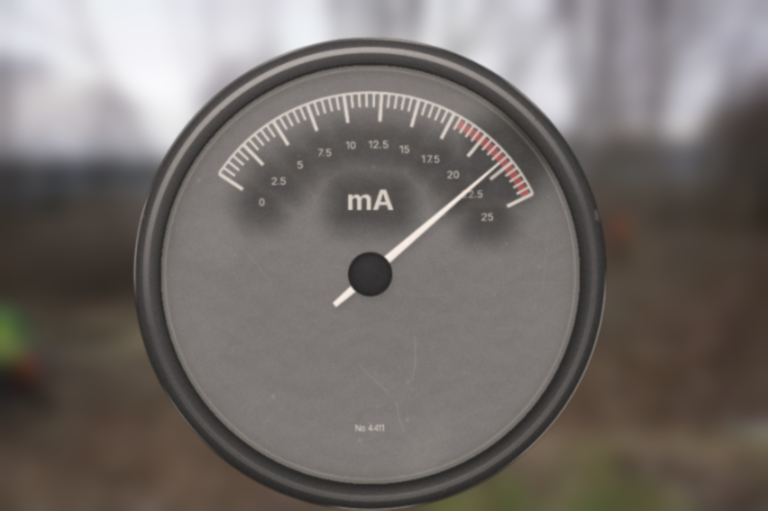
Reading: value=22 unit=mA
